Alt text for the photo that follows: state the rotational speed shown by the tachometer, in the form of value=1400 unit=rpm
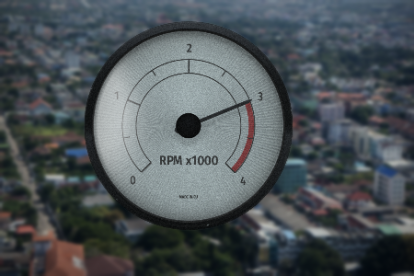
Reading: value=3000 unit=rpm
